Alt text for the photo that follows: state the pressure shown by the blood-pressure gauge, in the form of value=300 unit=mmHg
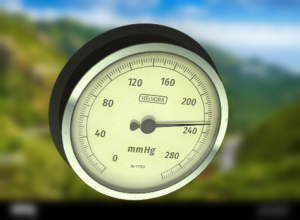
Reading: value=230 unit=mmHg
